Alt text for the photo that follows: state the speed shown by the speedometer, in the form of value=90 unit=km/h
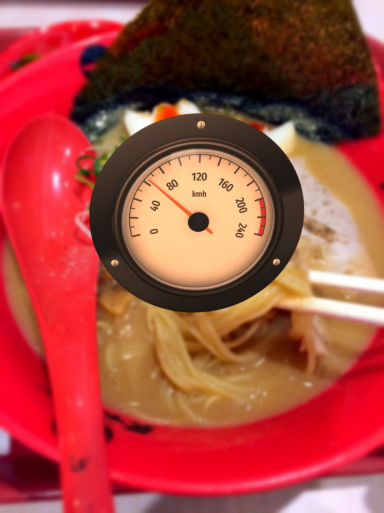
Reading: value=65 unit=km/h
